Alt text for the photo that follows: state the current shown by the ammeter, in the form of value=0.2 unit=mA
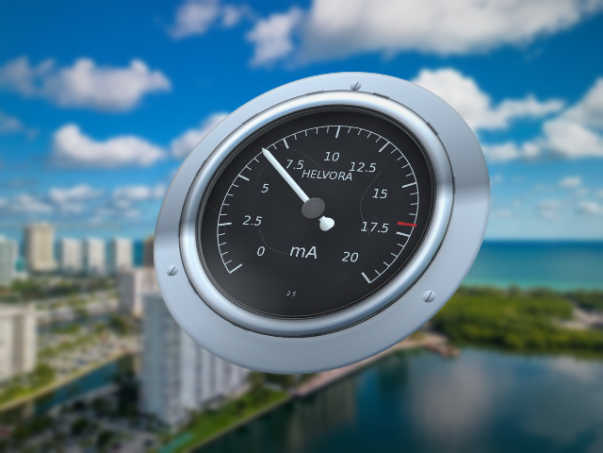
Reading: value=6.5 unit=mA
